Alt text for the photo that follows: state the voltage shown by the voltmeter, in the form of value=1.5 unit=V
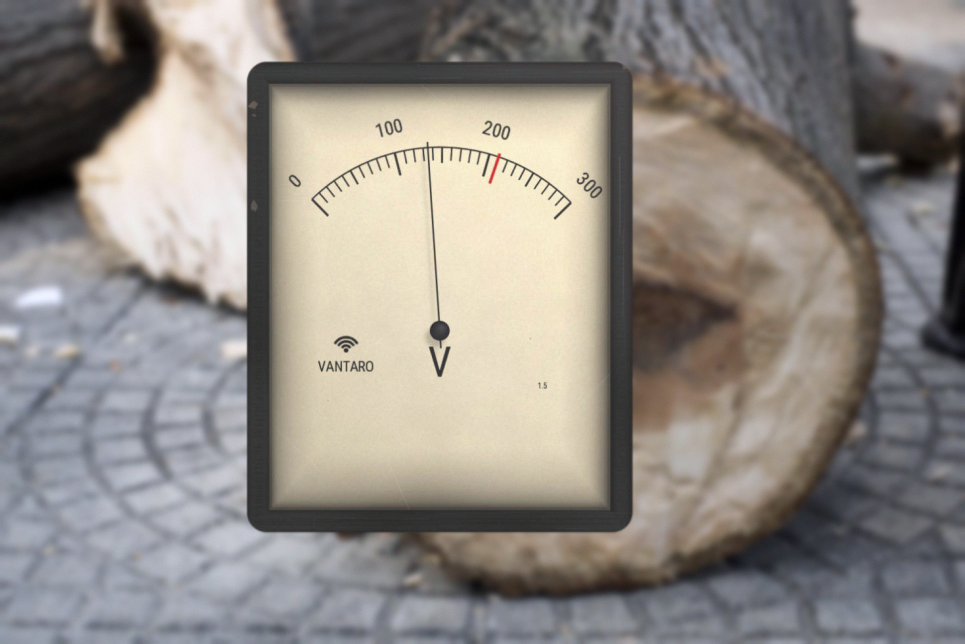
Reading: value=135 unit=V
